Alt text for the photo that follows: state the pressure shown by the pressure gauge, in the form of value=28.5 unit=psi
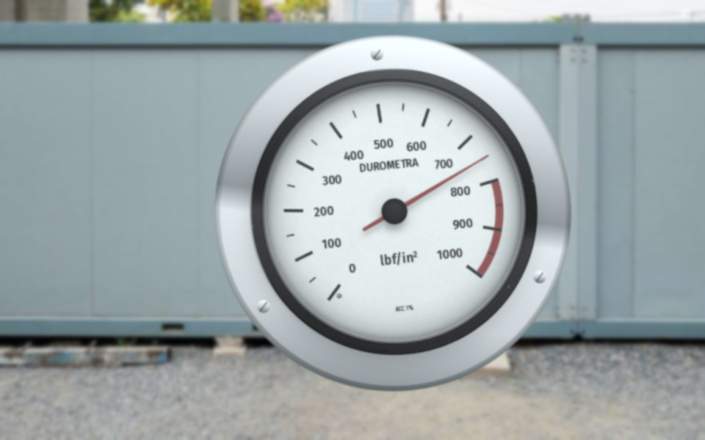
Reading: value=750 unit=psi
